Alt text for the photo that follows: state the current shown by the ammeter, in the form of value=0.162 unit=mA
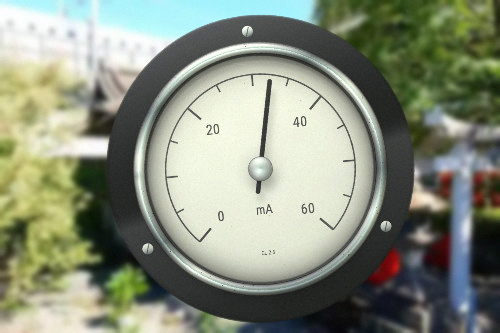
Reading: value=32.5 unit=mA
